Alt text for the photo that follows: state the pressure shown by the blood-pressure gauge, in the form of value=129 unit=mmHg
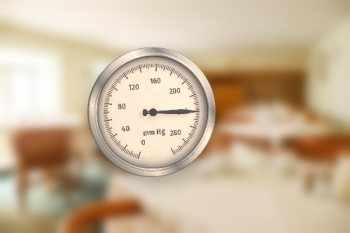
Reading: value=240 unit=mmHg
